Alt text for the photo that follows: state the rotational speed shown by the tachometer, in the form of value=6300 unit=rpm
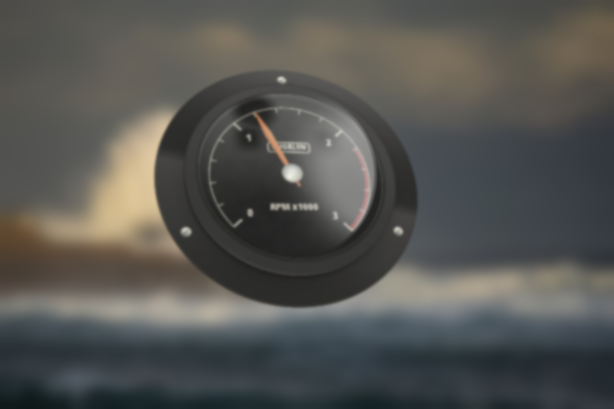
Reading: value=1200 unit=rpm
